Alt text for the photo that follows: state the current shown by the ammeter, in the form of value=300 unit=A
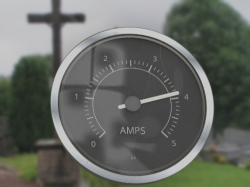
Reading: value=3.9 unit=A
